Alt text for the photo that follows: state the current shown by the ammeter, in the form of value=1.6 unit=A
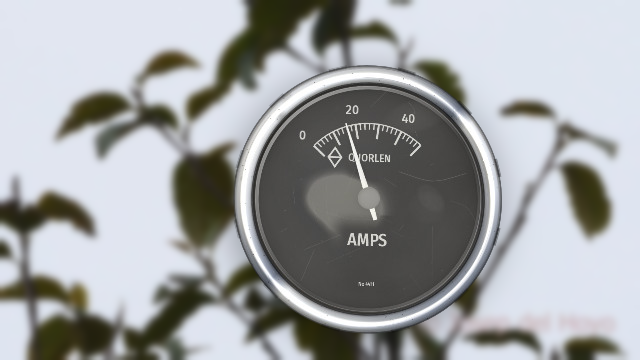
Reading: value=16 unit=A
